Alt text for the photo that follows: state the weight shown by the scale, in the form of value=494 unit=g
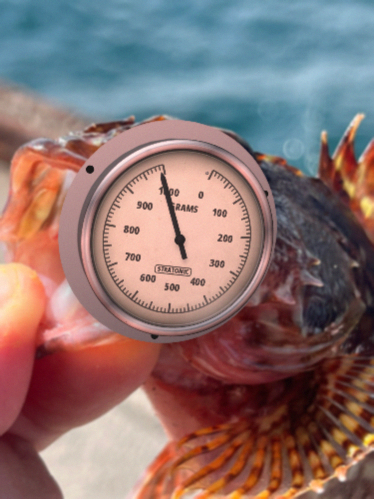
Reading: value=990 unit=g
